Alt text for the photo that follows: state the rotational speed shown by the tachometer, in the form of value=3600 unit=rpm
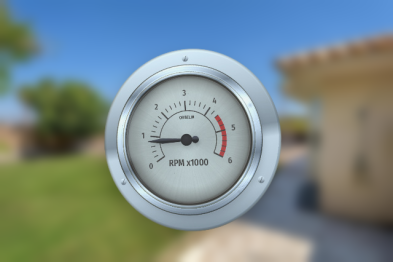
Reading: value=800 unit=rpm
